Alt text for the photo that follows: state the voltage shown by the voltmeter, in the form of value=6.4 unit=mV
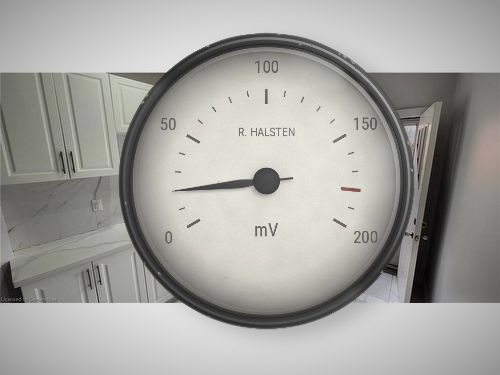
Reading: value=20 unit=mV
